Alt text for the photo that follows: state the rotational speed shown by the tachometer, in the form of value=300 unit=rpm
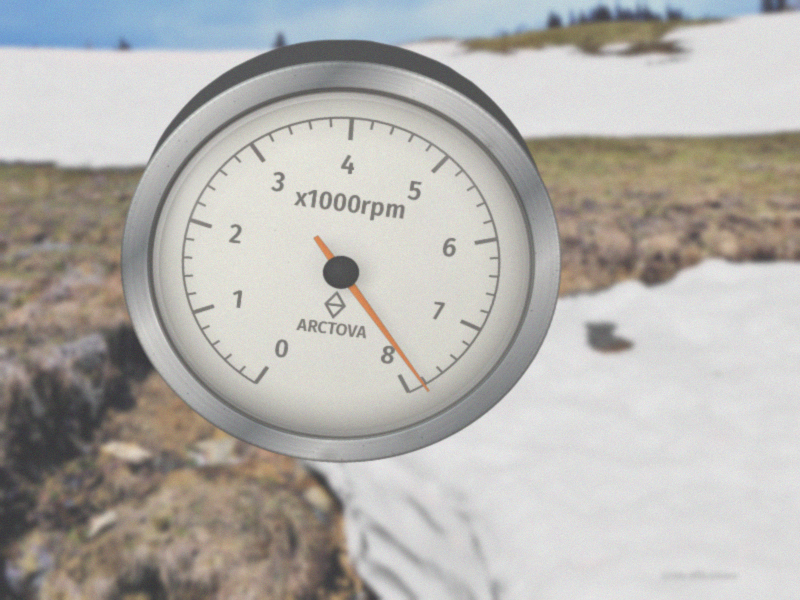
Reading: value=7800 unit=rpm
